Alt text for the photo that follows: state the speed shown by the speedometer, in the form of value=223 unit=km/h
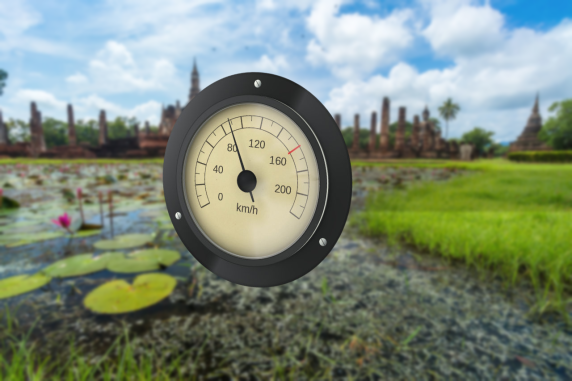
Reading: value=90 unit=km/h
